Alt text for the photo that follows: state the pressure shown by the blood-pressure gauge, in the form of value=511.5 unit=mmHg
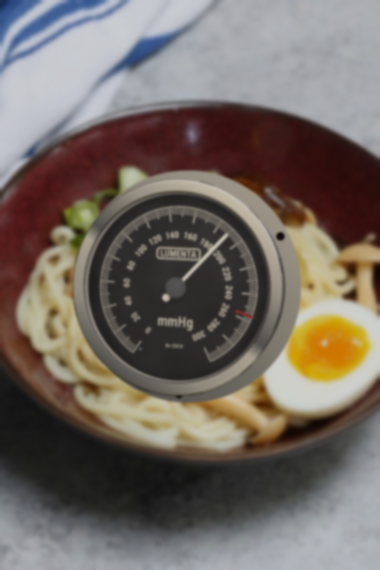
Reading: value=190 unit=mmHg
